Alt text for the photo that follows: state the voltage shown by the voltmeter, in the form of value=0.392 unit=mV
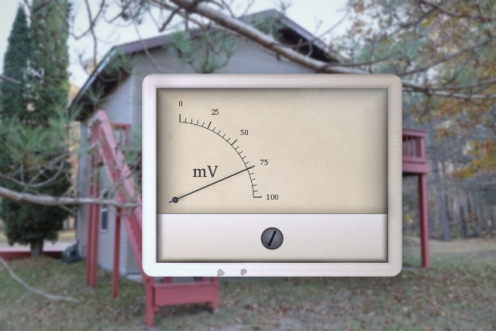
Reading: value=75 unit=mV
